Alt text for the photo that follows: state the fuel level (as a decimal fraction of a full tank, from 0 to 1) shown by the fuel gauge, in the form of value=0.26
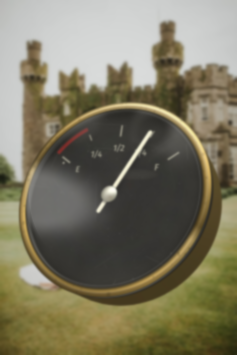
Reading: value=0.75
